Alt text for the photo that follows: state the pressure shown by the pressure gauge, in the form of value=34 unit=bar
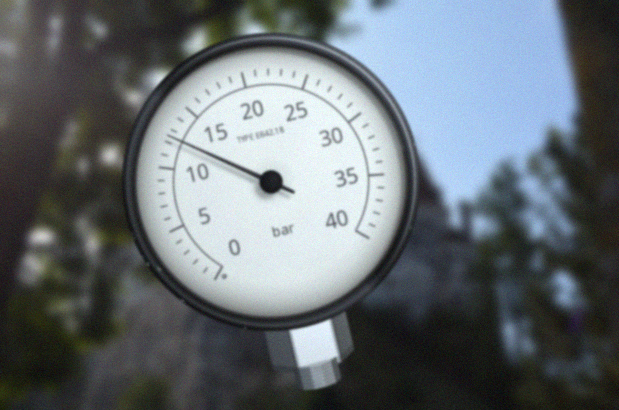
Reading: value=12.5 unit=bar
